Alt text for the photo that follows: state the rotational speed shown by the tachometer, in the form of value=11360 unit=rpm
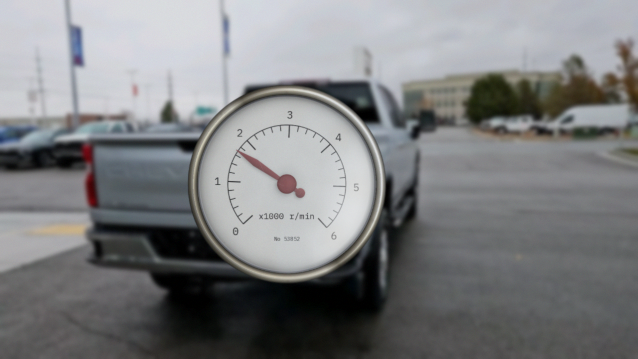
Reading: value=1700 unit=rpm
